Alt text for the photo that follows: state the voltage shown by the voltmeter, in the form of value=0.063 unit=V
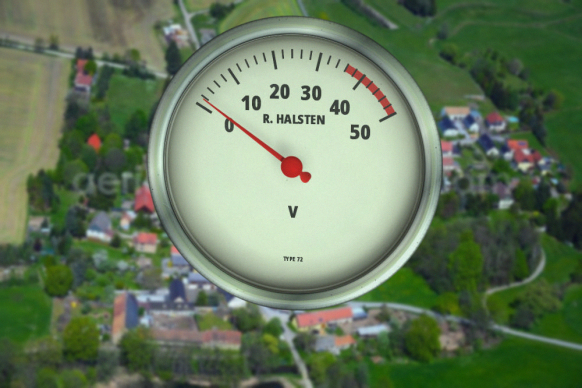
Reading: value=2 unit=V
